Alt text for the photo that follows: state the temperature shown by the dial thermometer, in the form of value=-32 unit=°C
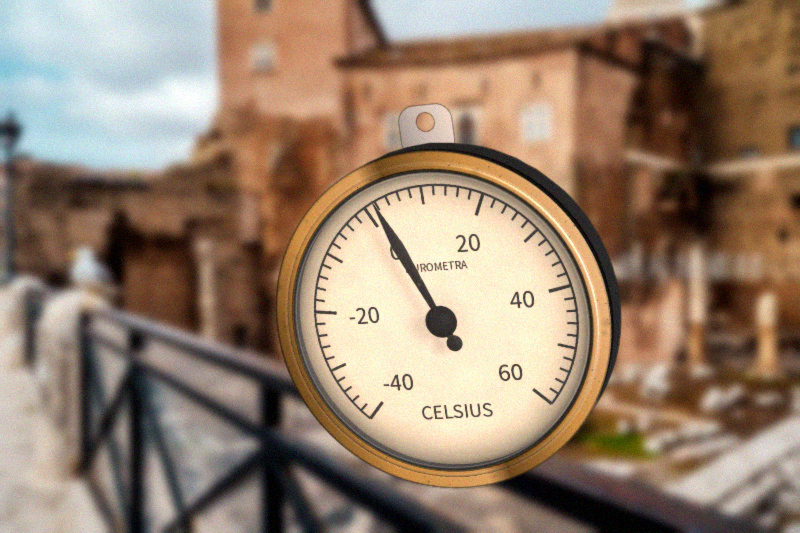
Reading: value=2 unit=°C
